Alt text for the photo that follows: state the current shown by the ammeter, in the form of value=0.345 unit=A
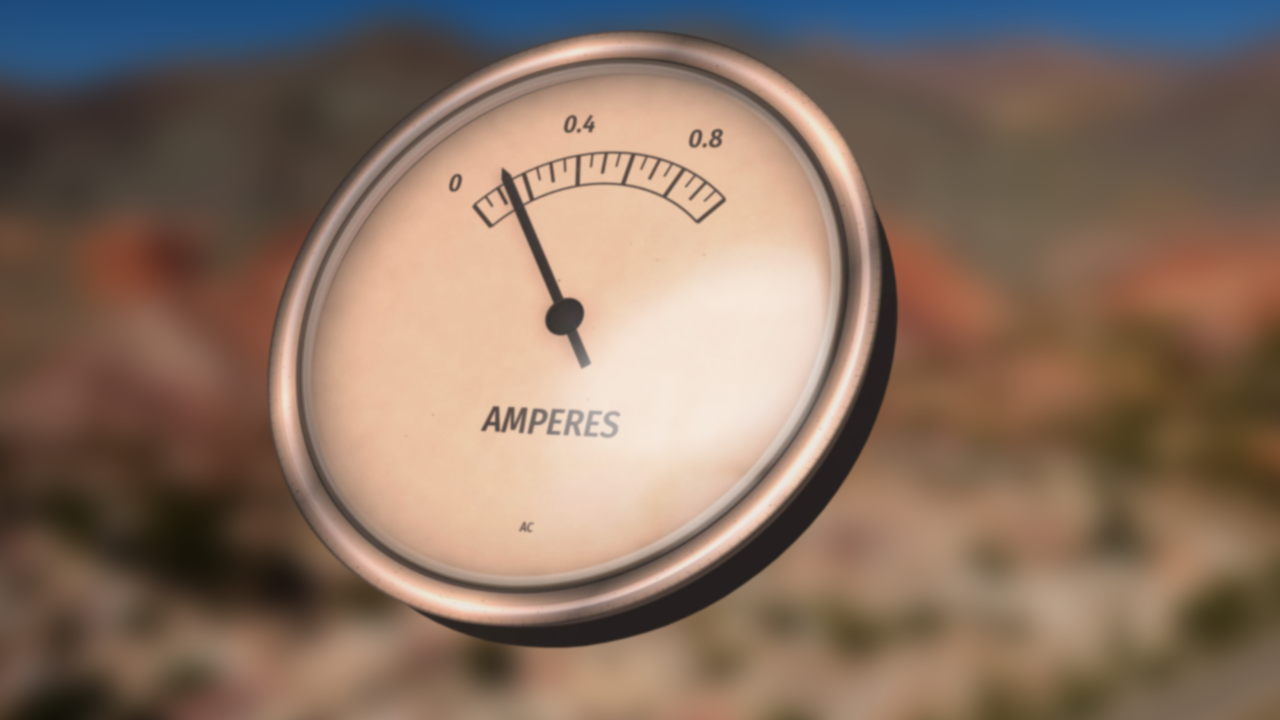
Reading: value=0.15 unit=A
